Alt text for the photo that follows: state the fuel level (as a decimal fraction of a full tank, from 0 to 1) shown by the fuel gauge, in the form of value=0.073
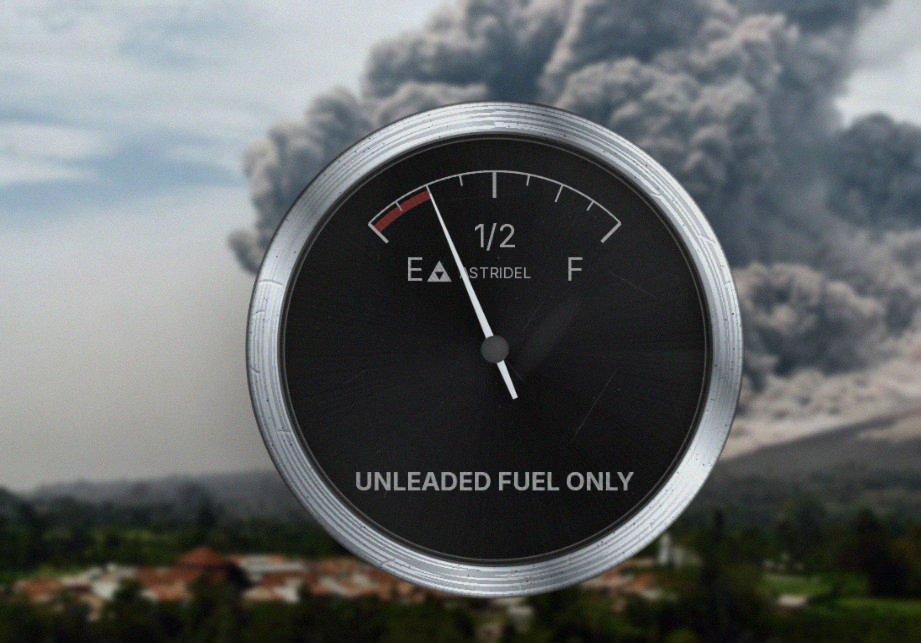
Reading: value=0.25
